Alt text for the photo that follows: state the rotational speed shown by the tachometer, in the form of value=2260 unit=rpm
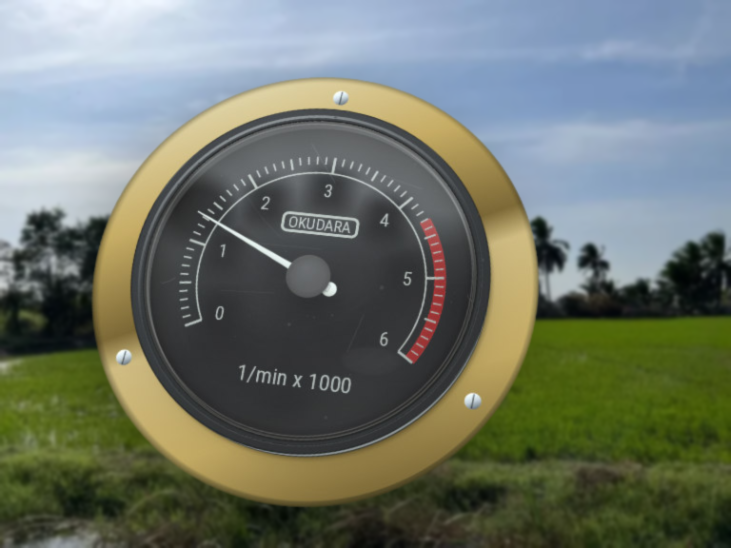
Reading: value=1300 unit=rpm
